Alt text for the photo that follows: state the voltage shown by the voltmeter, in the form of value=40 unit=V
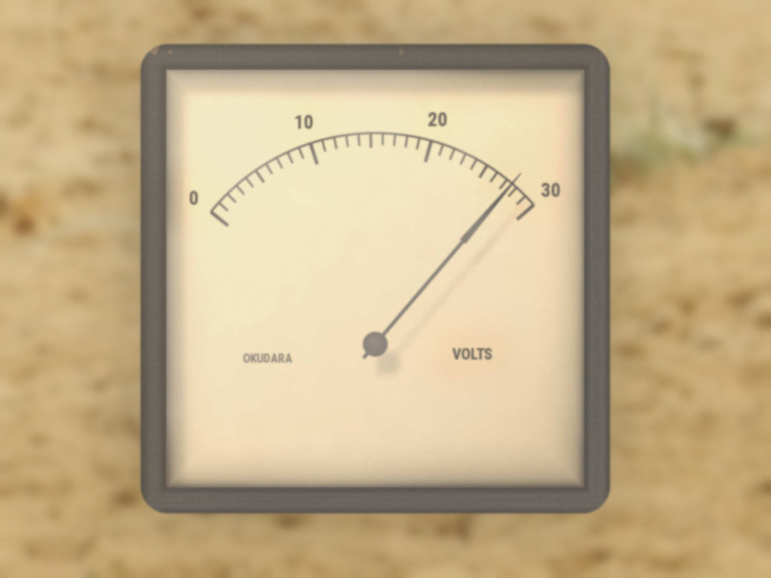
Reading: value=27.5 unit=V
